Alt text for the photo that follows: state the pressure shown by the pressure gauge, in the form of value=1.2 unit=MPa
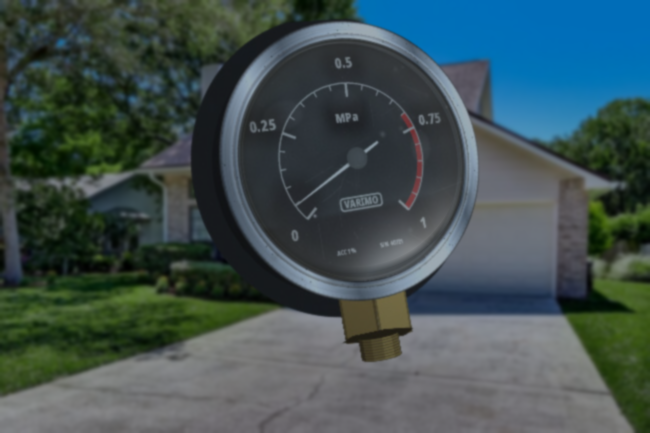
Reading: value=0.05 unit=MPa
